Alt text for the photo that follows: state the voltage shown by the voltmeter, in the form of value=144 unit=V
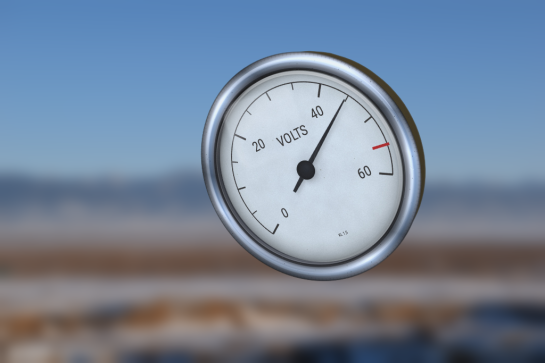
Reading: value=45 unit=V
